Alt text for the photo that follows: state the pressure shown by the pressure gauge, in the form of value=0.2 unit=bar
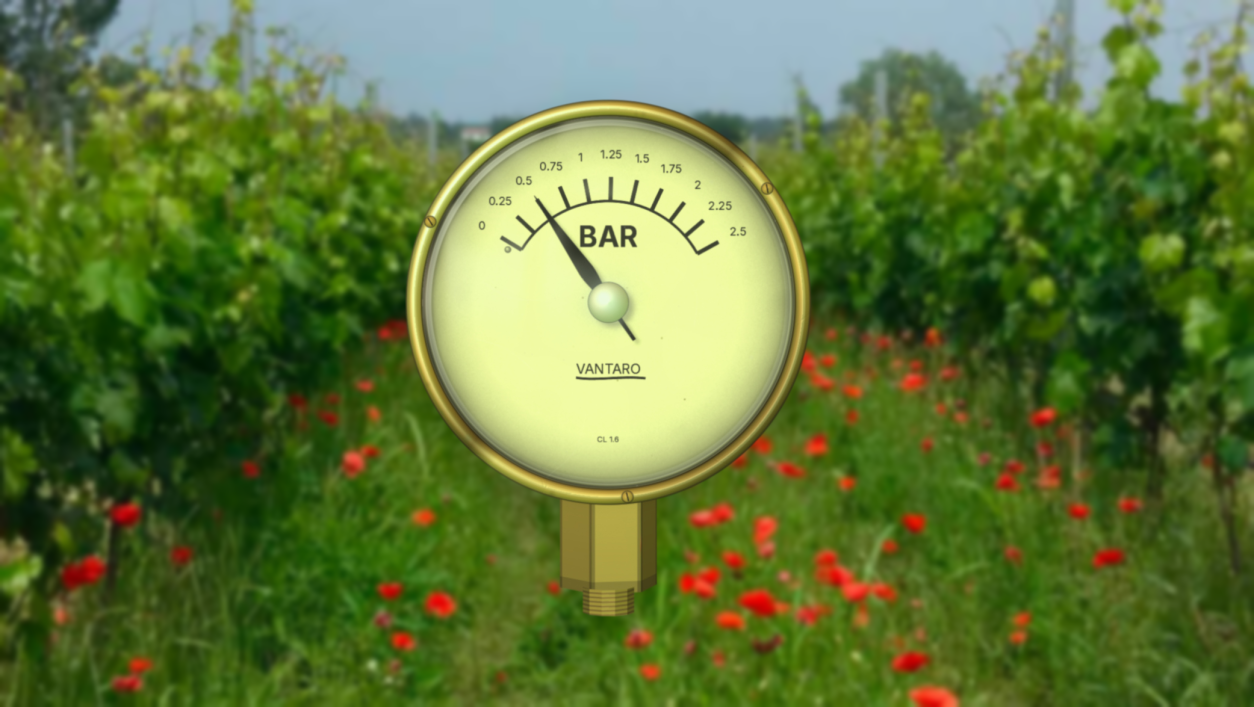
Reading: value=0.5 unit=bar
